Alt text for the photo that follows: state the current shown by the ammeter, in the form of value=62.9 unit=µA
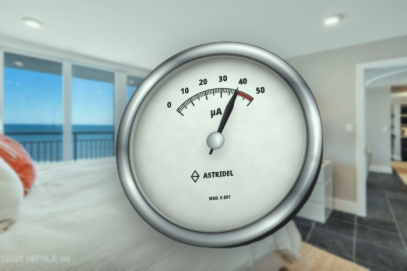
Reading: value=40 unit=µA
